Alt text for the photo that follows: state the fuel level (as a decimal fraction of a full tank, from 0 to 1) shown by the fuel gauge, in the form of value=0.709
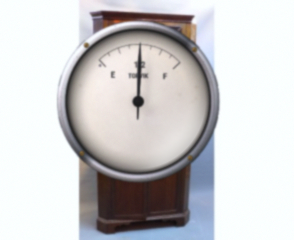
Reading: value=0.5
